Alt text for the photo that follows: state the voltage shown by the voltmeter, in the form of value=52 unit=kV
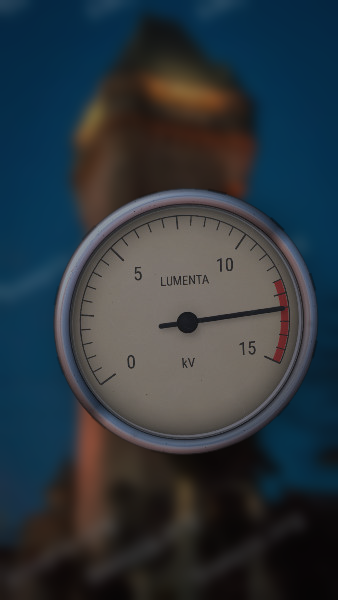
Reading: value=13 unit=kV
